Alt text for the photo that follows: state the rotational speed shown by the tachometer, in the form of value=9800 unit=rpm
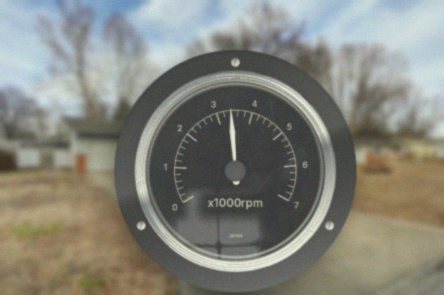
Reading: value=3400 unit=rpm
